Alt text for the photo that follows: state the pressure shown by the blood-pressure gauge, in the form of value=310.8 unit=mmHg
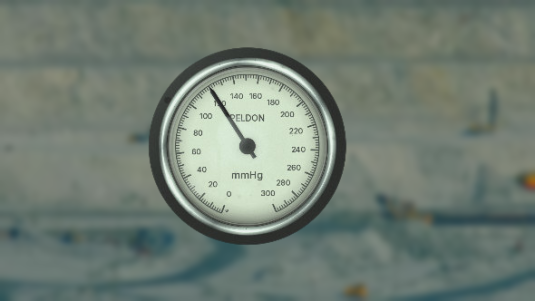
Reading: value=120 unit=mmHg
